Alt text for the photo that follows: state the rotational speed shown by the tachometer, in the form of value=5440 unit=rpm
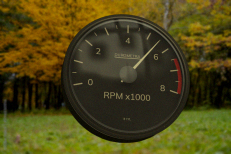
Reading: value=5500 unit=rpm
